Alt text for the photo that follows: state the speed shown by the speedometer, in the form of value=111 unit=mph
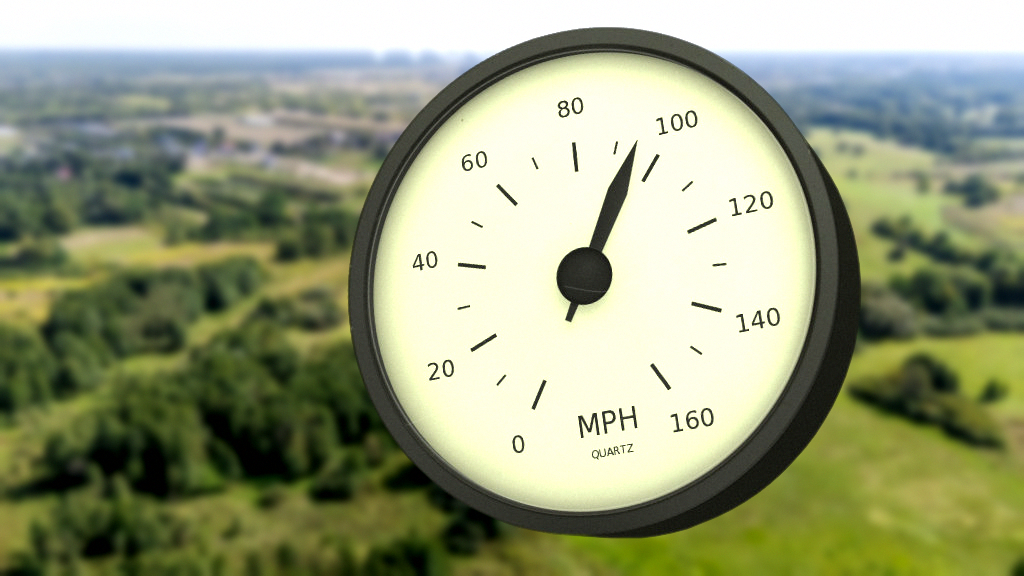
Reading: value=95 unit=mph
